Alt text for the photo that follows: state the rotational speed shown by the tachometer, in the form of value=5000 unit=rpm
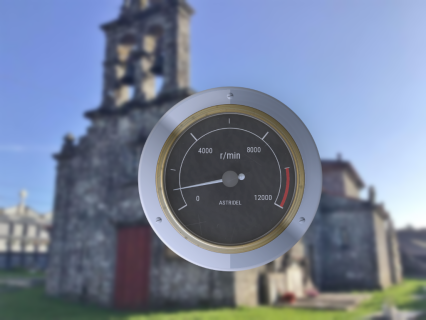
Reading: value=1000 unit=rpm
